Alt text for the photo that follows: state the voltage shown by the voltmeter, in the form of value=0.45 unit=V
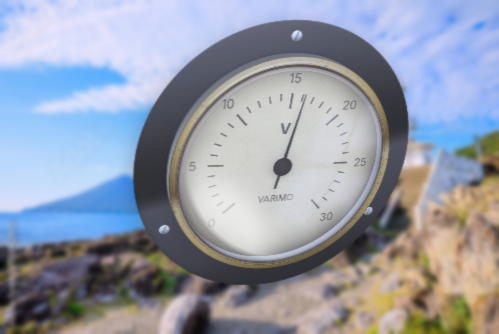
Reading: value=16 unit=V
